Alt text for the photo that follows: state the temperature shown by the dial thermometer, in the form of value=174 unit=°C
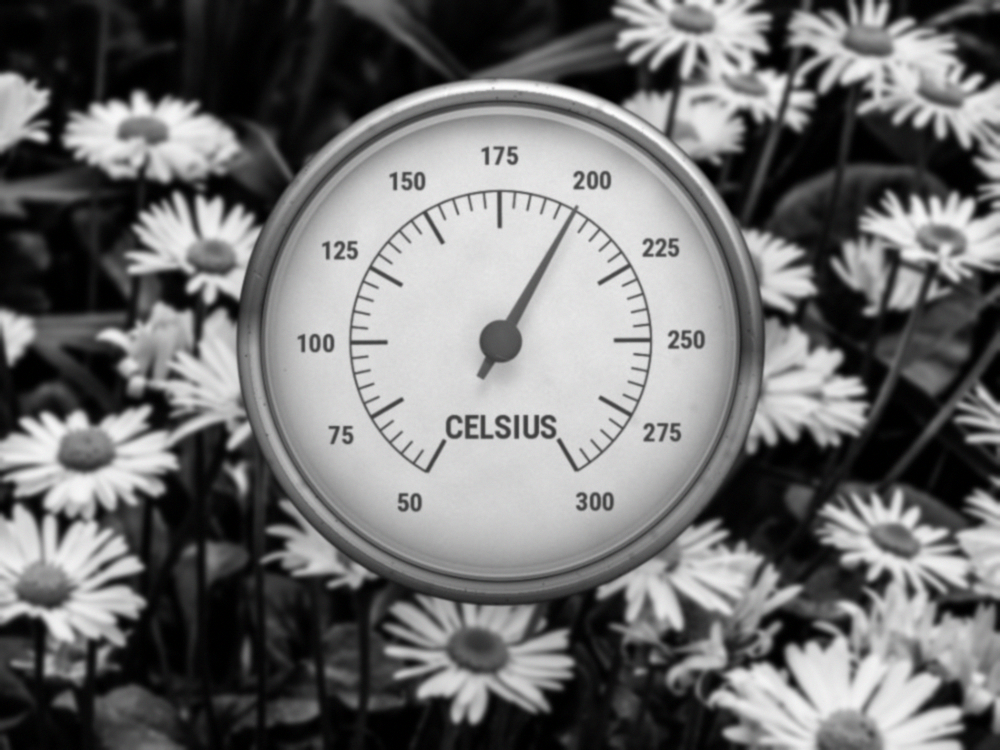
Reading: value=200 unit=°C
